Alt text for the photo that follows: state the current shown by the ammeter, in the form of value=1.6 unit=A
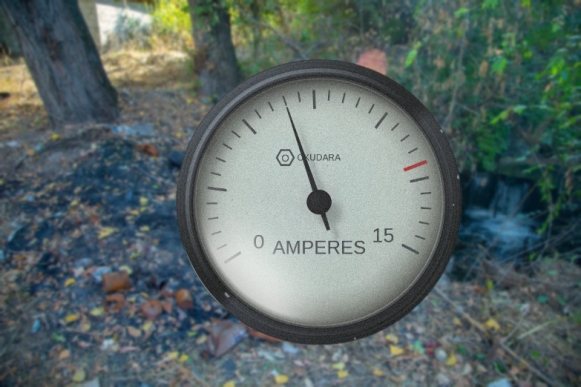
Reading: value=6.5 unit=A
